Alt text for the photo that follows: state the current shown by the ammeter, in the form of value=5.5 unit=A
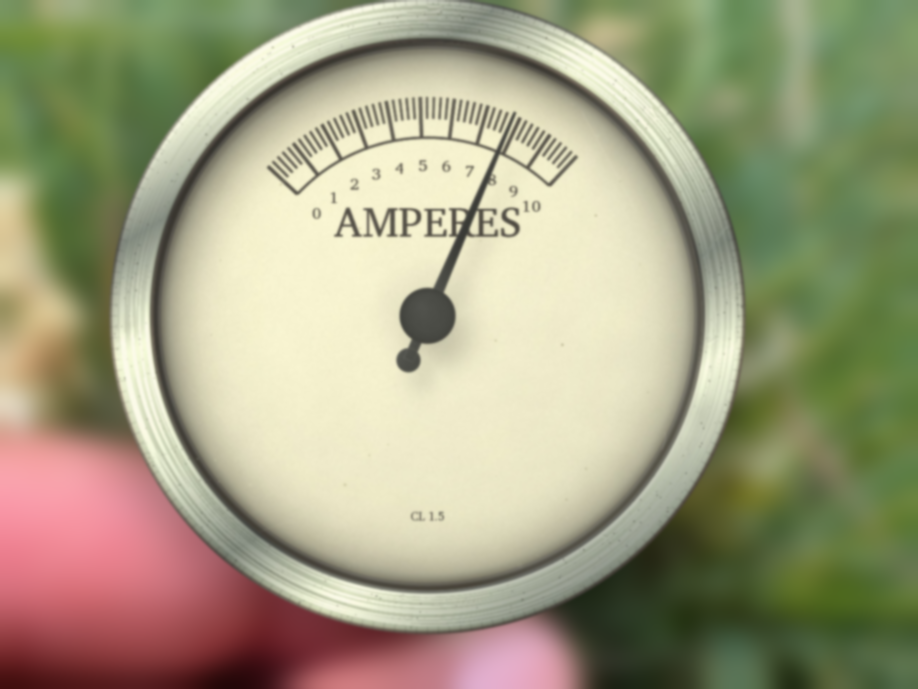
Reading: value=7.8 unit=A
